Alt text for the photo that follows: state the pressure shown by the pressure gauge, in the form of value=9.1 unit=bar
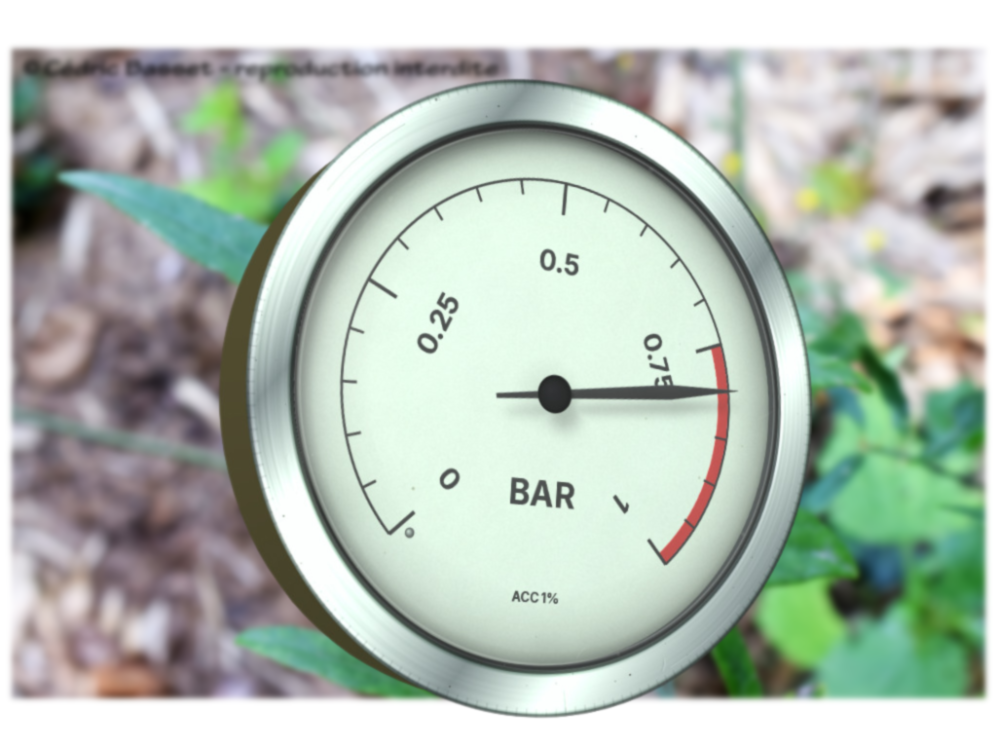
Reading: value=0.8 unit=bar
